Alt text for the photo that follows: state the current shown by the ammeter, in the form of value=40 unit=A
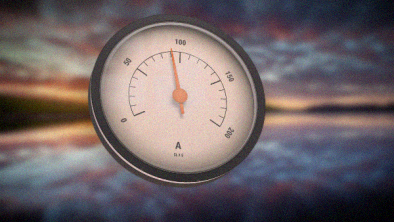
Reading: value=90 unit=A
